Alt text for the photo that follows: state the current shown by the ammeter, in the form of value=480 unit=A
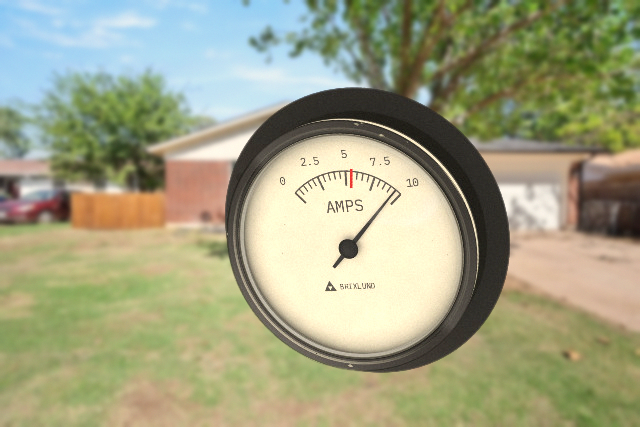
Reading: value=9.5 unit=A
